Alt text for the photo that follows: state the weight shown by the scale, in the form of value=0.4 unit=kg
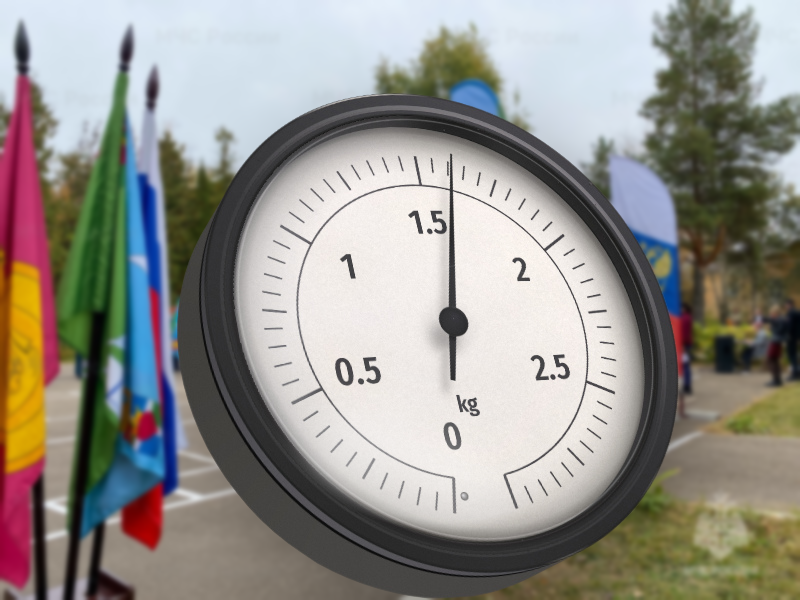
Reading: value=1.6 unit=kg
